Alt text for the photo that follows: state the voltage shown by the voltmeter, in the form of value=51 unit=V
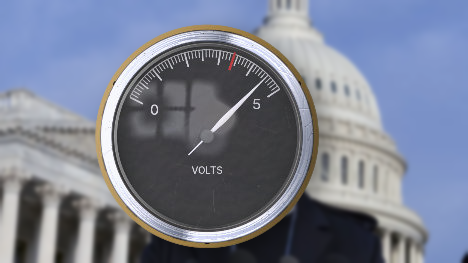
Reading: value=4.5 unit=V
